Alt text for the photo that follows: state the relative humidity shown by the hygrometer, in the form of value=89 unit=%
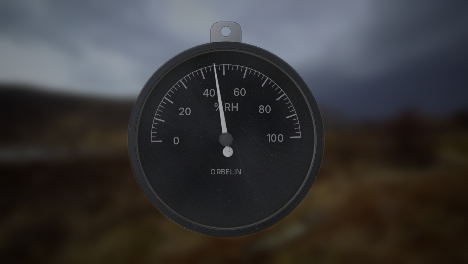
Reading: value=46 unit=%
